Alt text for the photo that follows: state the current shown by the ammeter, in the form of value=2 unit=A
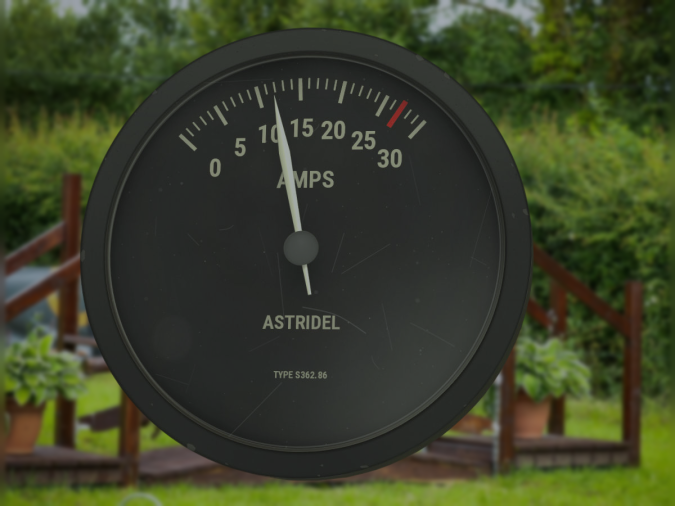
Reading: value=12 unit=A
